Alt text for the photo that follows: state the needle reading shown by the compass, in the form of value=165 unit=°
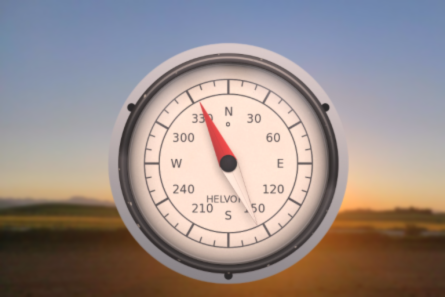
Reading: value=335 unit=°
